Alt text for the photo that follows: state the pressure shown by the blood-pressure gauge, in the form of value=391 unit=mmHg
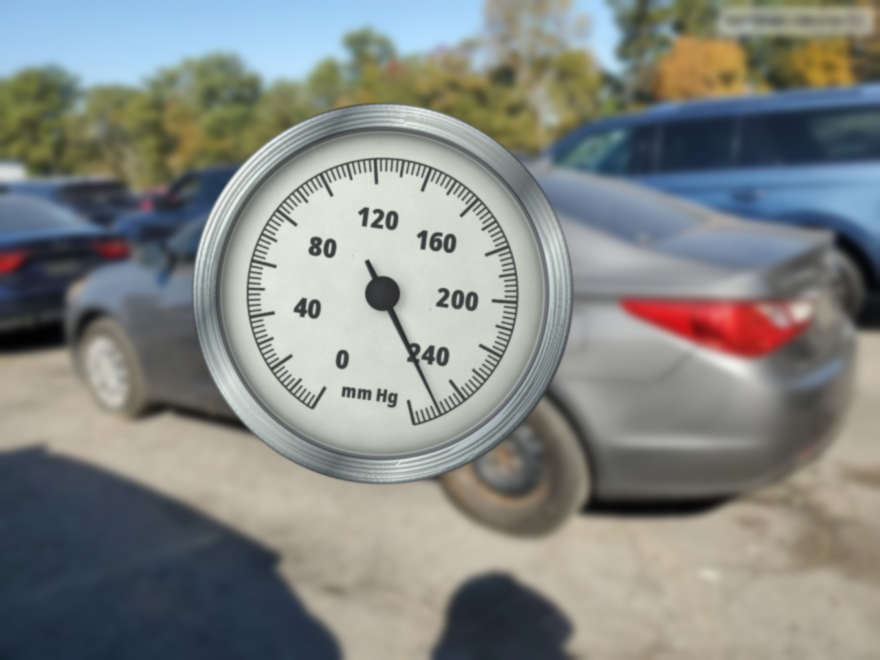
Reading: value=250 unit=mmHg
